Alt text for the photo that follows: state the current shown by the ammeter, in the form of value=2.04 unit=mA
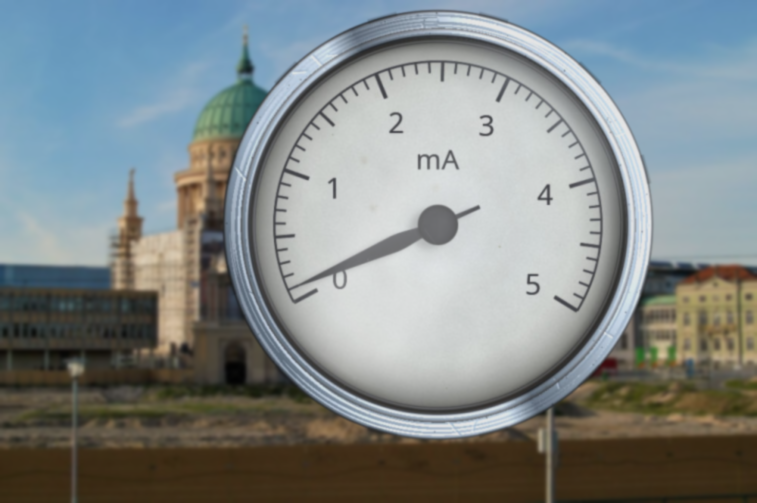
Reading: value=0.1 unit=mA
